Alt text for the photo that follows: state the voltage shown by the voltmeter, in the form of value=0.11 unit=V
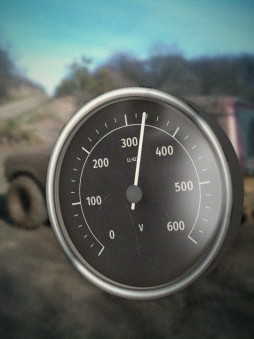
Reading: value=340 unit=V
